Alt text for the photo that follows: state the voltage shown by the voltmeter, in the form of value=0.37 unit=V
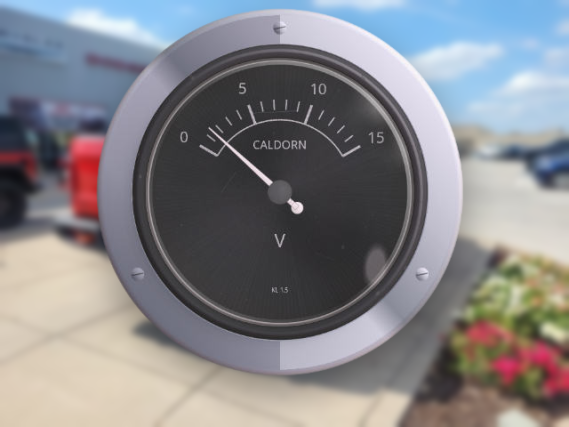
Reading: value=1.5 unit=V
